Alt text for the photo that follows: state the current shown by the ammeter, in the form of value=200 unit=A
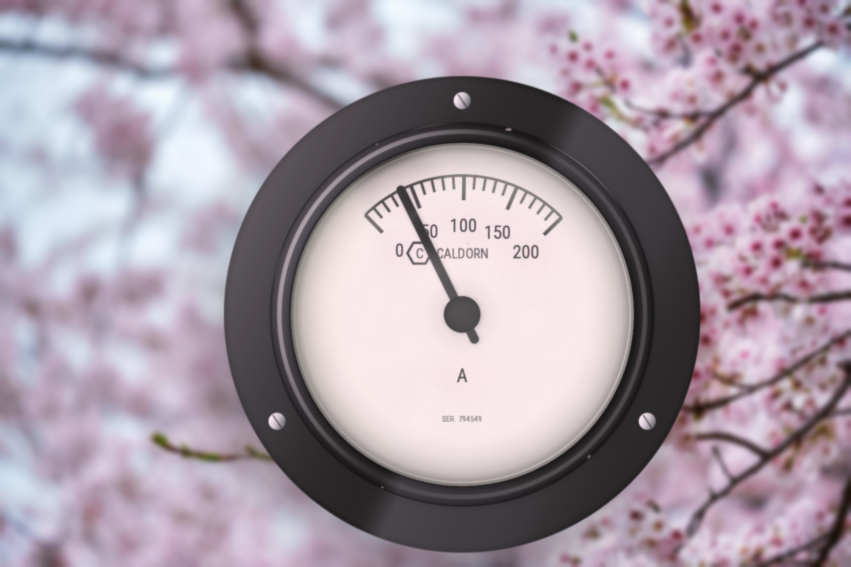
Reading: value=40 unit=A
